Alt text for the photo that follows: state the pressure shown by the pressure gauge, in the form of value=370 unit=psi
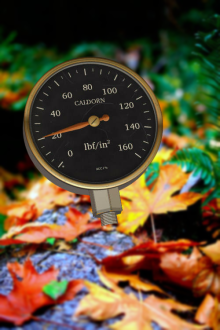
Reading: value=20 unit=psi
